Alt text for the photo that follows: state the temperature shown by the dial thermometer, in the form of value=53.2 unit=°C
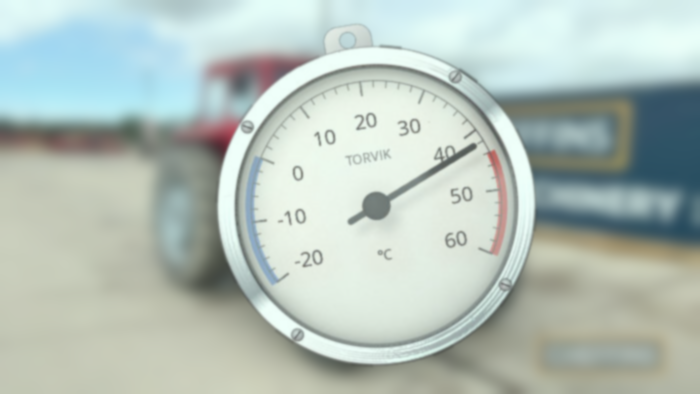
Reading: value=42 unit=°C
